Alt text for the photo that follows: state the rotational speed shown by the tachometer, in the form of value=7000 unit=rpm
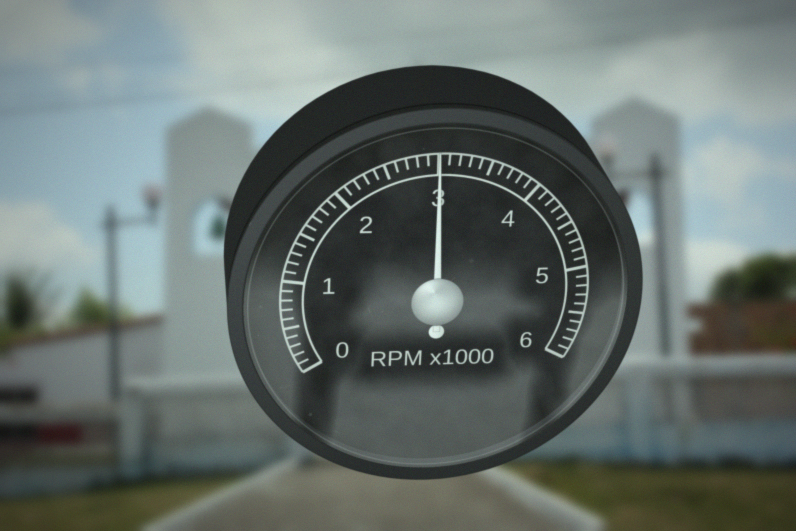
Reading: value=3000 unit=rpm
